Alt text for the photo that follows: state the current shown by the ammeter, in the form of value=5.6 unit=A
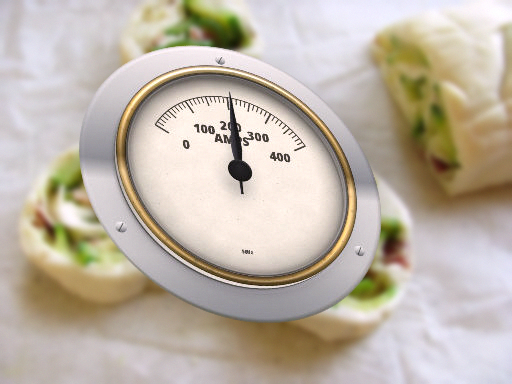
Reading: value=200 unit=A
